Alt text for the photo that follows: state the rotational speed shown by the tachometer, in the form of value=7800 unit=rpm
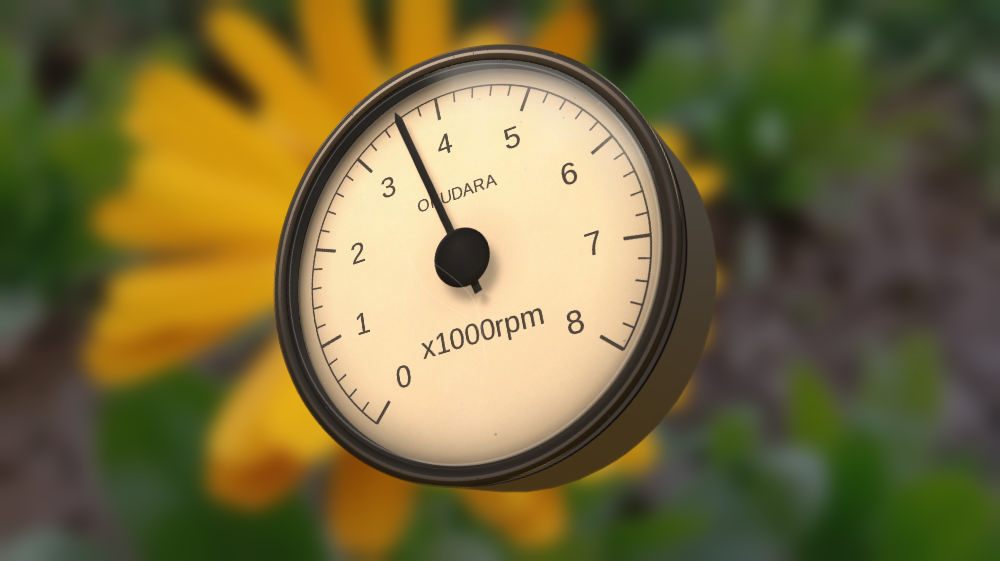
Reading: value=3600 unit=rpm
